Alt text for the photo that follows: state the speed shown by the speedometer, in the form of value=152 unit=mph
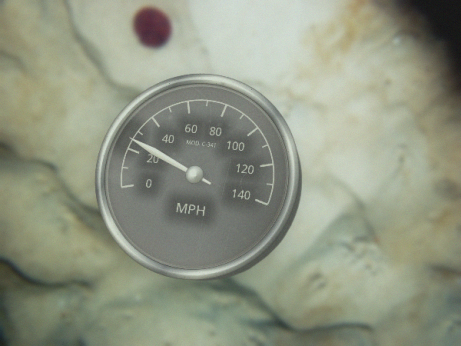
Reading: value=25 unit=mph
